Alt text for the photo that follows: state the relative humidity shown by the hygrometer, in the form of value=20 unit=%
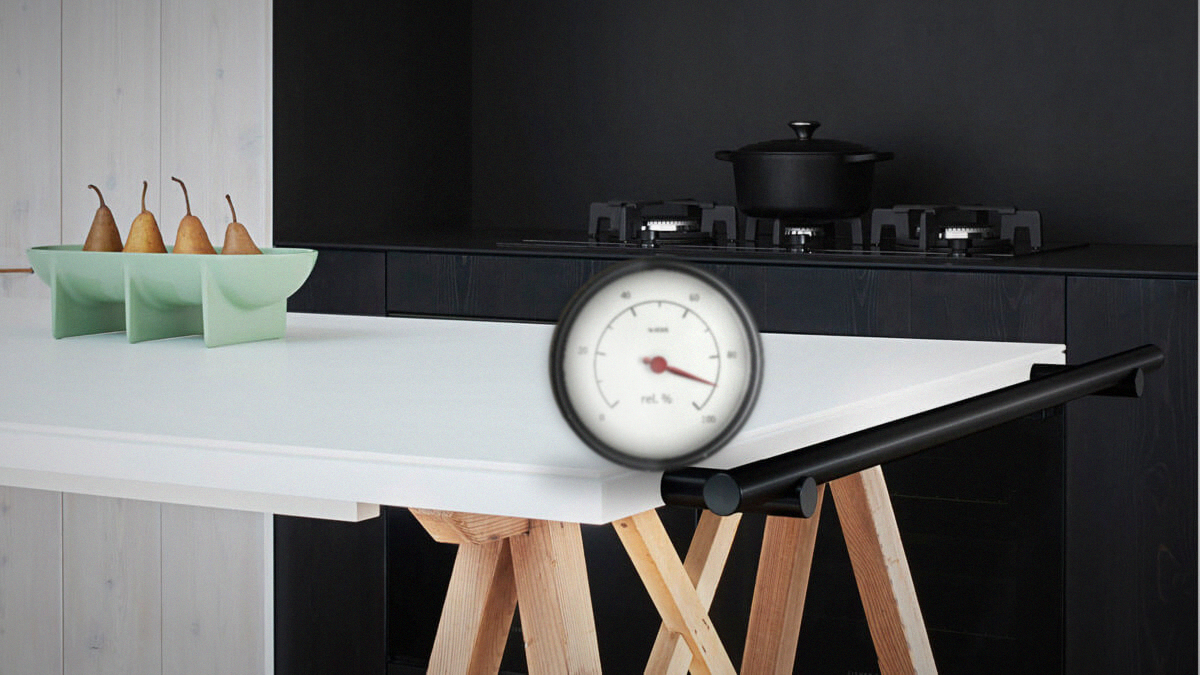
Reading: value=90 unit=%
